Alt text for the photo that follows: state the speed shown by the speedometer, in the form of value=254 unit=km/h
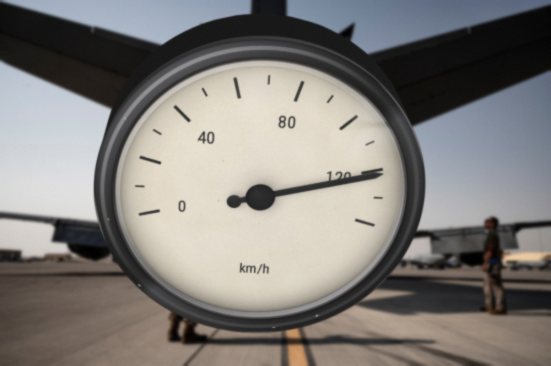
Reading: value=120 unit=km/h
